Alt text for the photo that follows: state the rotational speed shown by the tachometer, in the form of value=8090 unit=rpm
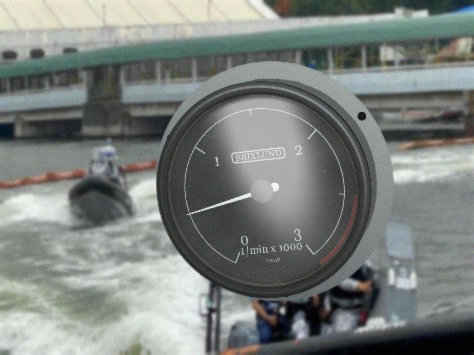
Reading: value=500 unit=rpm
